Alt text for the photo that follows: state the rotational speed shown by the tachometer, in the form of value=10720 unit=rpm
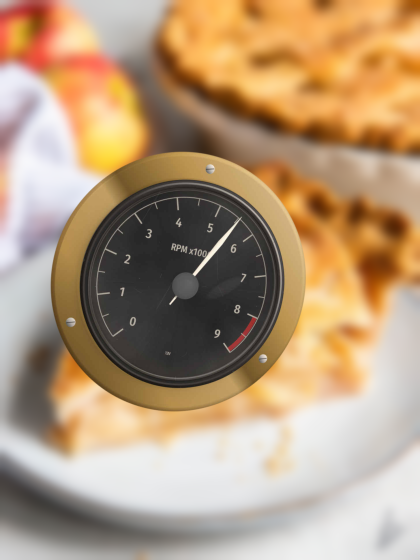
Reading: value=5500 unit=rpm
